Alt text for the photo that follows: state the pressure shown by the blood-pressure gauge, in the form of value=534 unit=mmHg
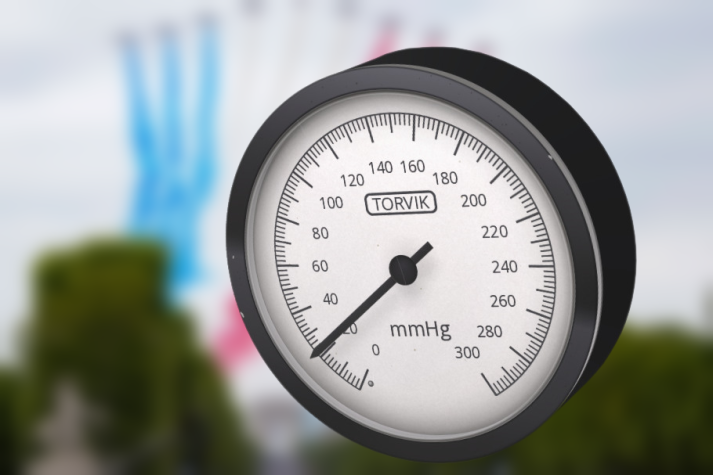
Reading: value=22 unit=mmHg
